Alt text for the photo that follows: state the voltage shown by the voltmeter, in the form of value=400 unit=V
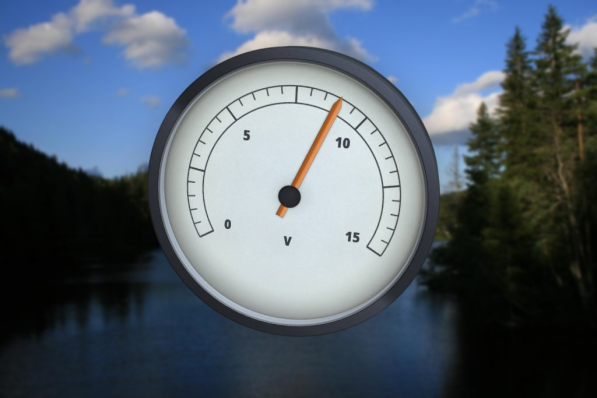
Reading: value=9 unit=V
